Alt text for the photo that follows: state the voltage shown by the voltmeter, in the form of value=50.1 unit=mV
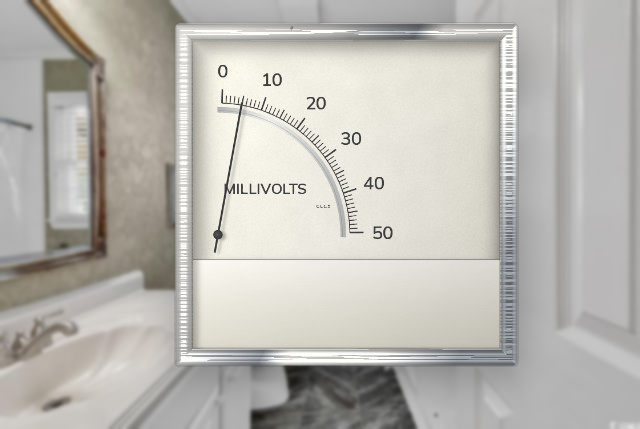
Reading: value=5 unit=mV
